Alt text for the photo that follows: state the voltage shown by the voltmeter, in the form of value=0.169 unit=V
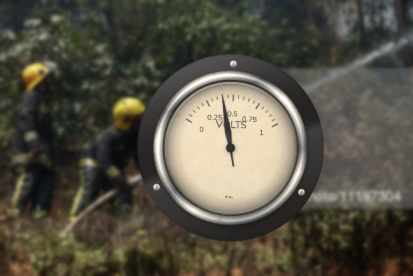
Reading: value=0.4 unit=V
